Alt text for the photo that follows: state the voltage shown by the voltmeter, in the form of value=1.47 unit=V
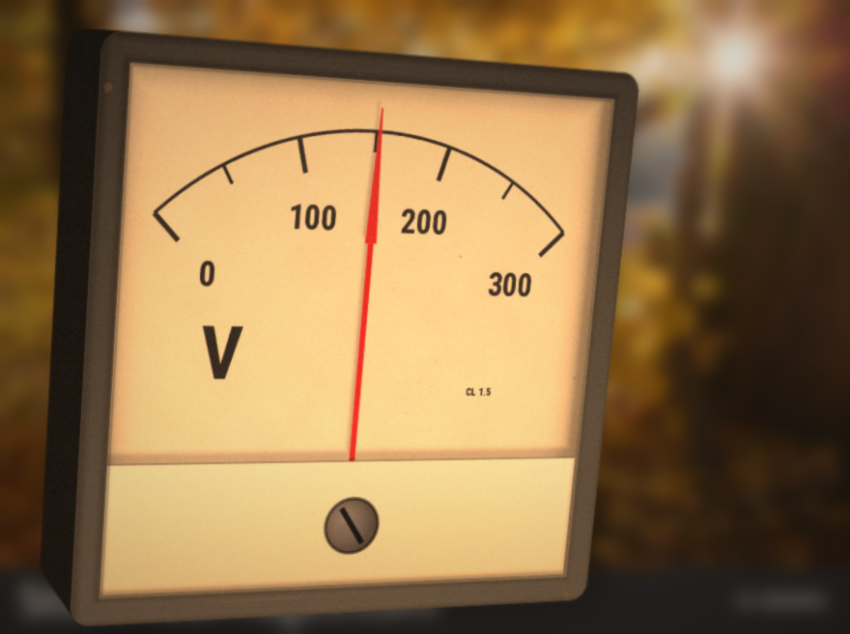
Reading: value=150 unit=V
